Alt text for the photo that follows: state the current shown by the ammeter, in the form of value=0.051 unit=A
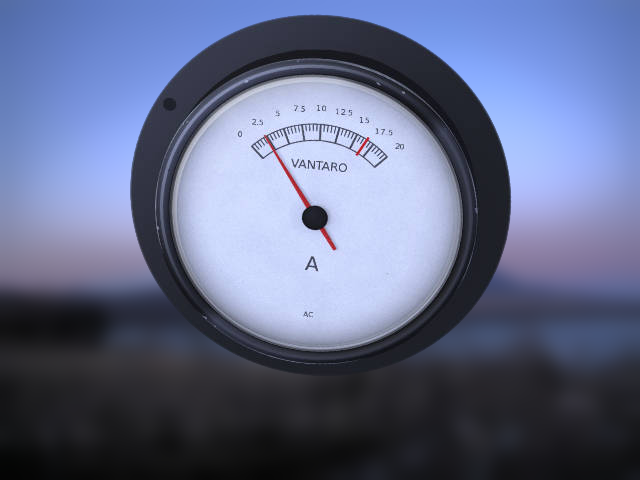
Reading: value=2.5 unit=A
